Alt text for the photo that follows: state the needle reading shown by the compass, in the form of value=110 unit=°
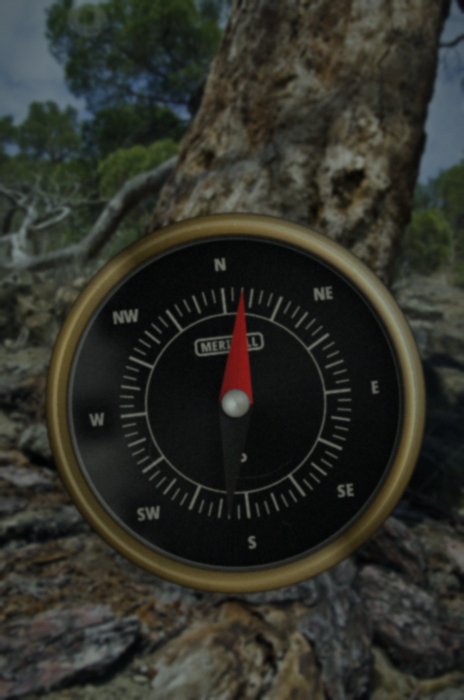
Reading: value=10 unit=°
